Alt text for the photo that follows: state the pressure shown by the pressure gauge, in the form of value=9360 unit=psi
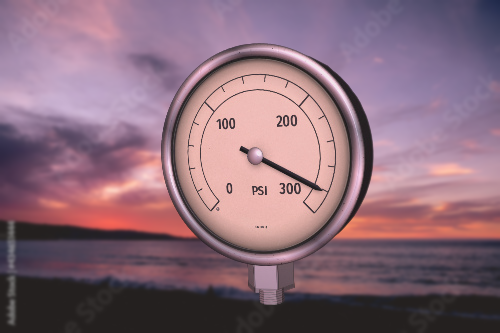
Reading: value=280 unit=psi
